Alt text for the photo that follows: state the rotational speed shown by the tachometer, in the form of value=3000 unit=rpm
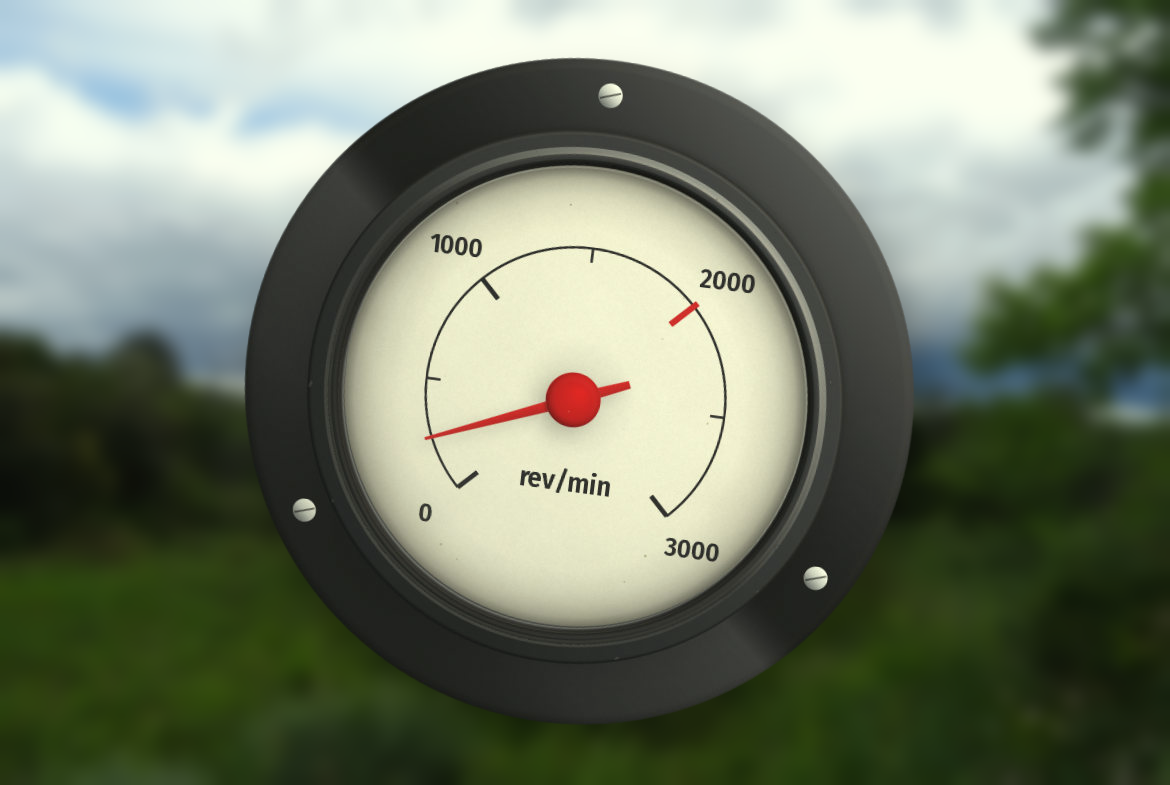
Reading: value=250 unit=rpm
